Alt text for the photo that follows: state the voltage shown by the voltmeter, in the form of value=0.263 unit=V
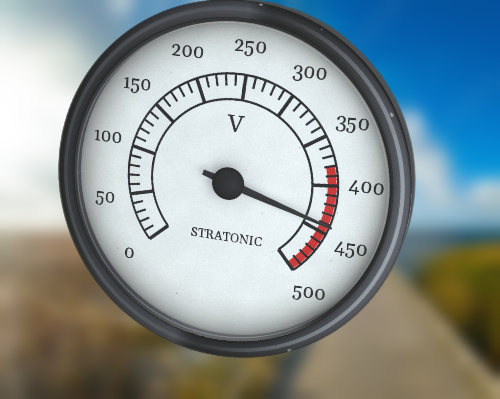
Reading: value=440 unit=V
